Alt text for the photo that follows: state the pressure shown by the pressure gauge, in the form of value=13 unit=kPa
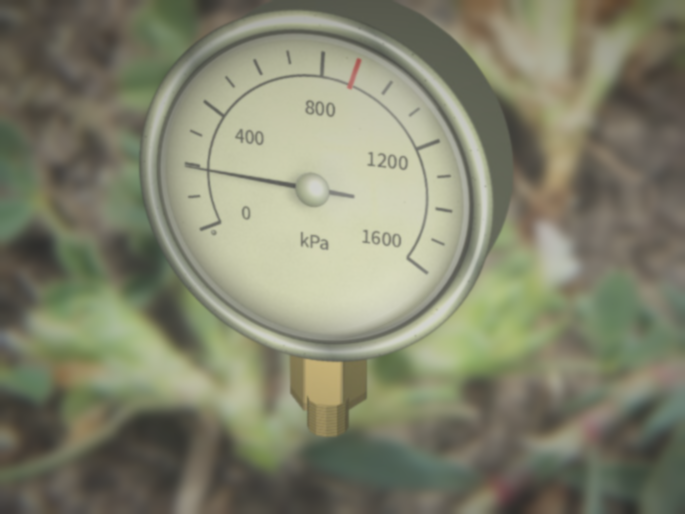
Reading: value=200 unit=kPa
